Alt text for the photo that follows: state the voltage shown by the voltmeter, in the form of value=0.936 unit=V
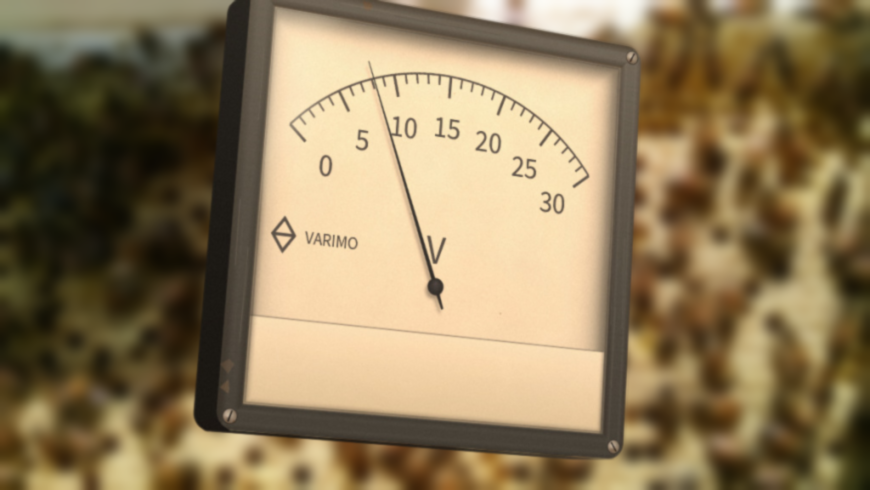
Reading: value=8 unit=V
